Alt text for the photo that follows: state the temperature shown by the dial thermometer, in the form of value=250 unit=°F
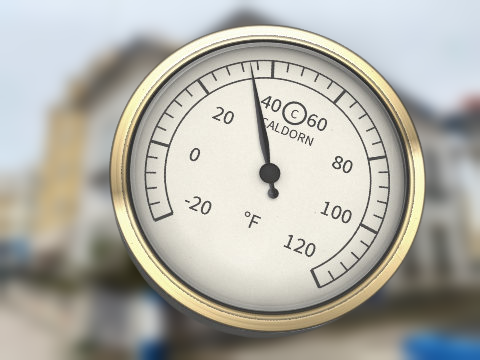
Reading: value=34 unit=°F
